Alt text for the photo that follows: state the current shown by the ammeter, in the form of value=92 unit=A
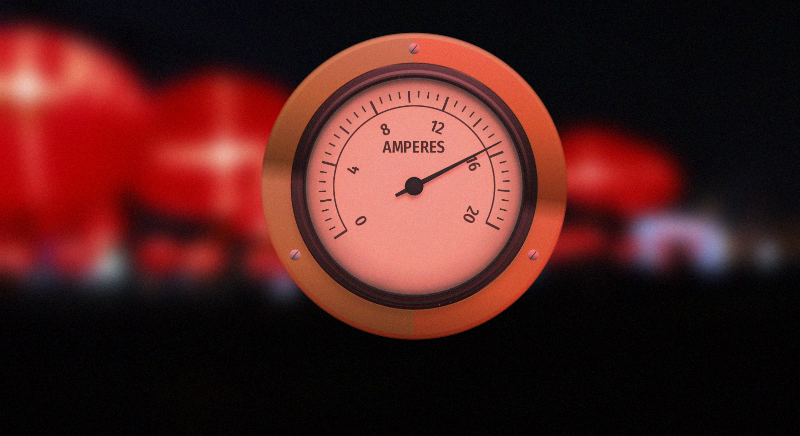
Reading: value=15.5 unit=A
